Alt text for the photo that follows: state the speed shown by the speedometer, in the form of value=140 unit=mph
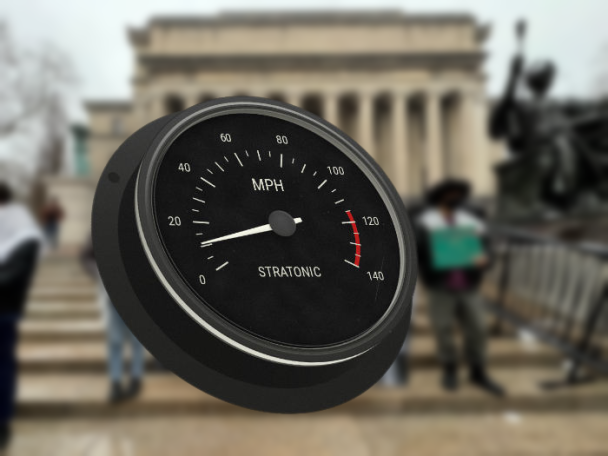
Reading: value=10 unit=mph
